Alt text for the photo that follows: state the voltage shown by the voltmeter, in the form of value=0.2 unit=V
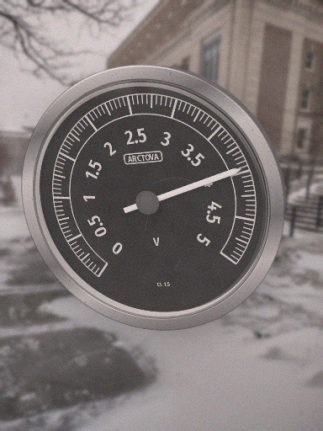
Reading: value=3.95 unit=V
